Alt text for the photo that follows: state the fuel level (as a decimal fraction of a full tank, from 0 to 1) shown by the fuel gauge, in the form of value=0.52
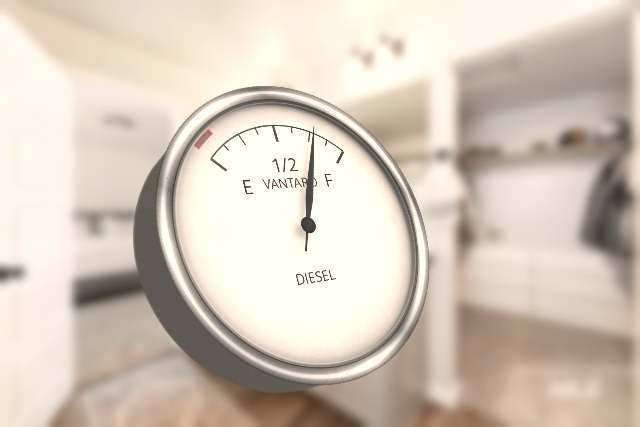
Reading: value=0.75
